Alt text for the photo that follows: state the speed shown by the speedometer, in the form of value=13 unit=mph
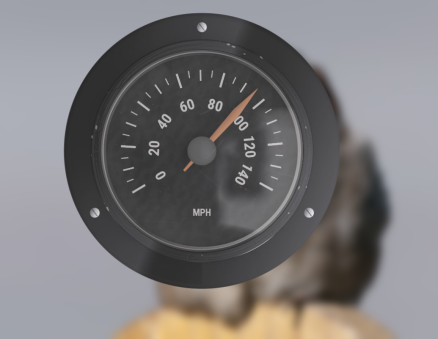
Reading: value=95 unit=mph
